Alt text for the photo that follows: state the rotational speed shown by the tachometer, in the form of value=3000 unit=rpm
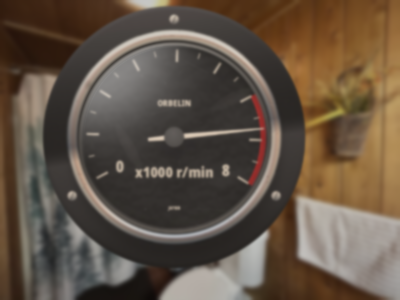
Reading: value=6750 unit=rpm
